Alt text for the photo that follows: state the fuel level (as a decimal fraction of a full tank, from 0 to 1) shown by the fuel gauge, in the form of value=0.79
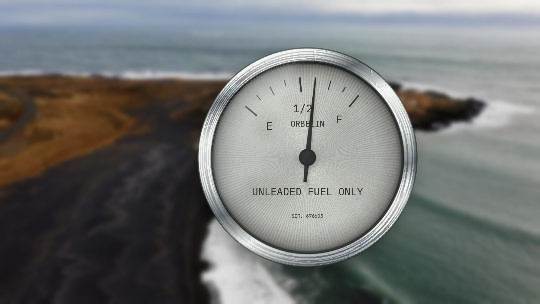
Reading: value=0.625
